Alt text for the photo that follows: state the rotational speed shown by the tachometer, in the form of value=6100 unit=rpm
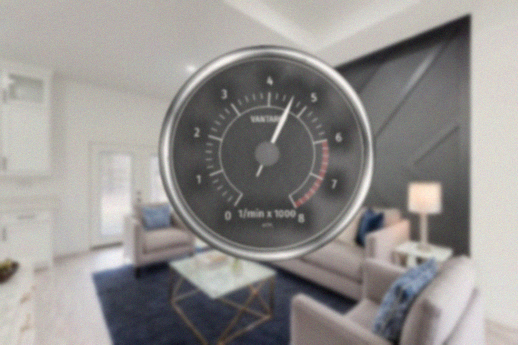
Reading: value=4600 unit=rpm
